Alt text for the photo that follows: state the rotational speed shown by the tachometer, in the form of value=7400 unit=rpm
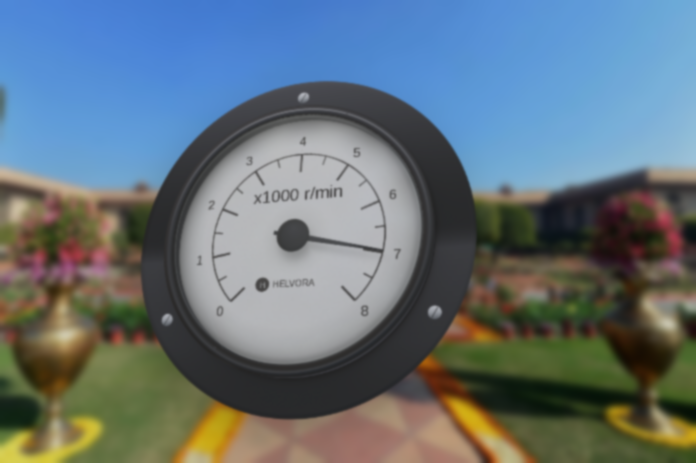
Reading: value=7000 unit=rpm
